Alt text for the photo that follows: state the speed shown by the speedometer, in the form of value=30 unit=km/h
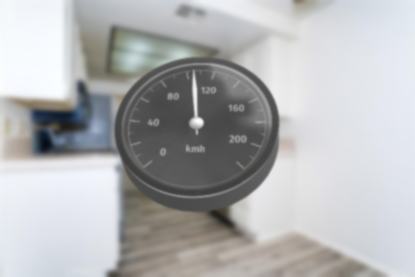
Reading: value=105 unit=km/h
